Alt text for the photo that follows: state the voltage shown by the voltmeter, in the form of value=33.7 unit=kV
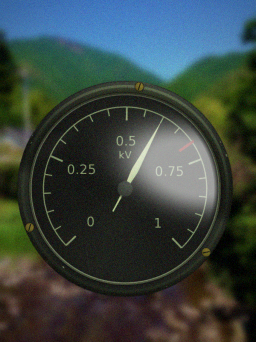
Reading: value=0.6 unit=kV
